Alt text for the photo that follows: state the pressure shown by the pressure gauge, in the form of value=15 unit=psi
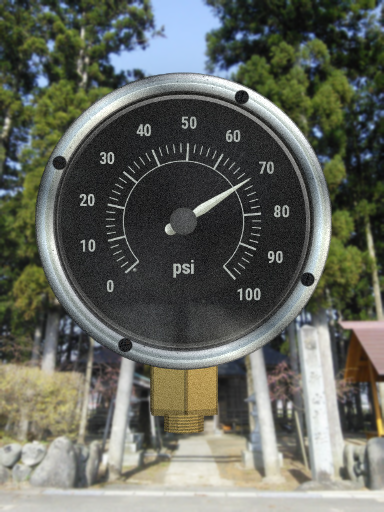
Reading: value=70 unit=psi
